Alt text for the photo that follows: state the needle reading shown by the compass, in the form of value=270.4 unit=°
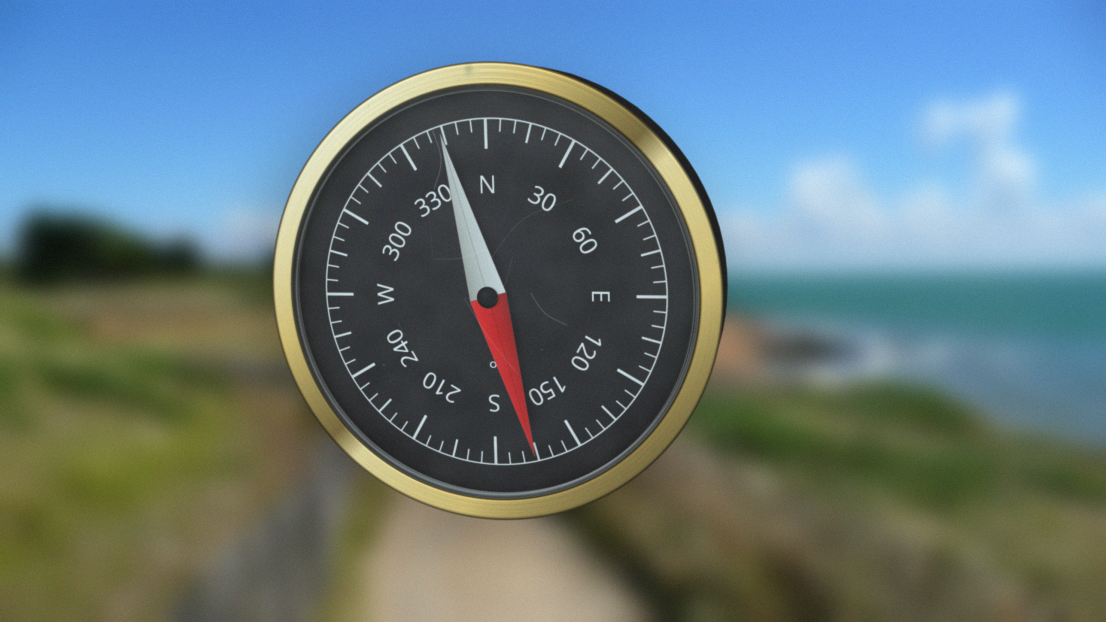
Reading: value=165 unit=°
